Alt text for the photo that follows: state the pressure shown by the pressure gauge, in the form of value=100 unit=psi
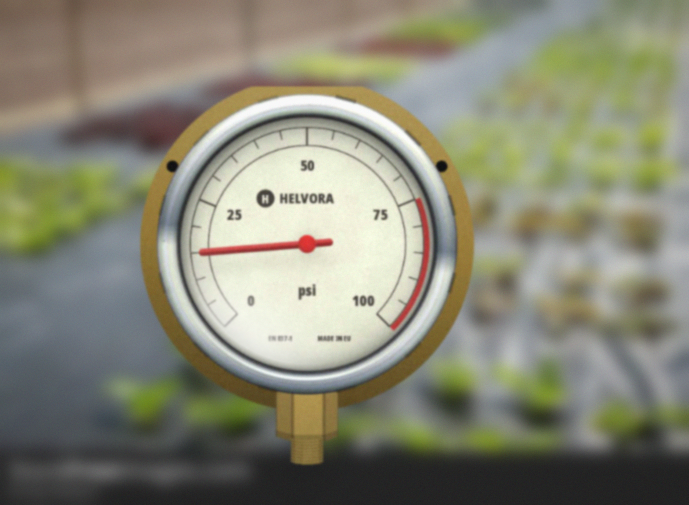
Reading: value=15 unit=psi
